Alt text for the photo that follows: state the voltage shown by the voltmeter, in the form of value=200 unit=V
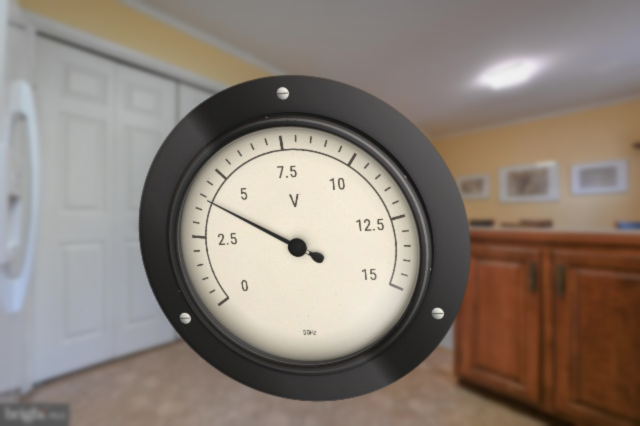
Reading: value=4 unit=V
